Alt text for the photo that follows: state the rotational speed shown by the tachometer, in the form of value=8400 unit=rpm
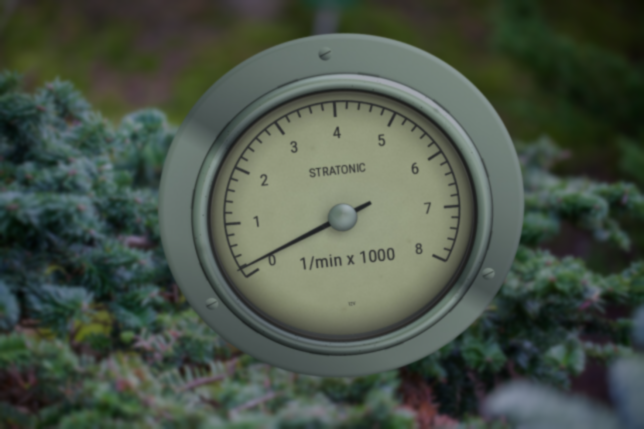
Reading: value=200 unit=rpm
